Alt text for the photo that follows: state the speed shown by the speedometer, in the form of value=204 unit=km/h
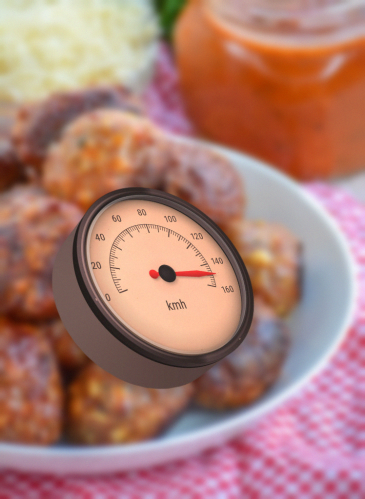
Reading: value=150 unit=km/h
